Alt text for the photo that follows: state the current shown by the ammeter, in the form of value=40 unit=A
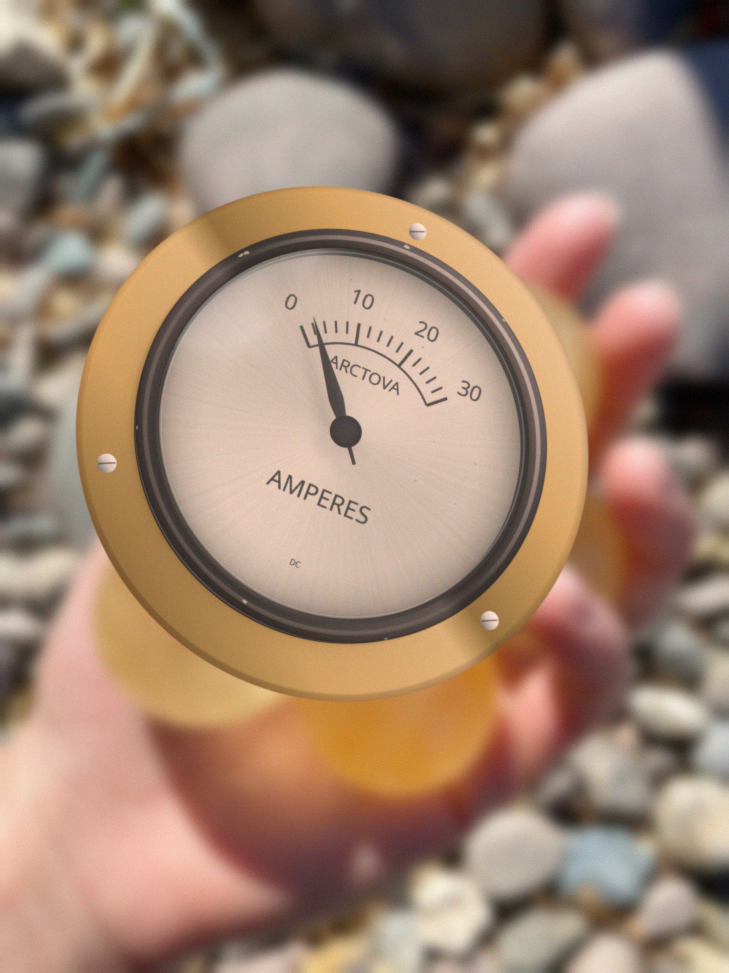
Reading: value=2 unit=A
